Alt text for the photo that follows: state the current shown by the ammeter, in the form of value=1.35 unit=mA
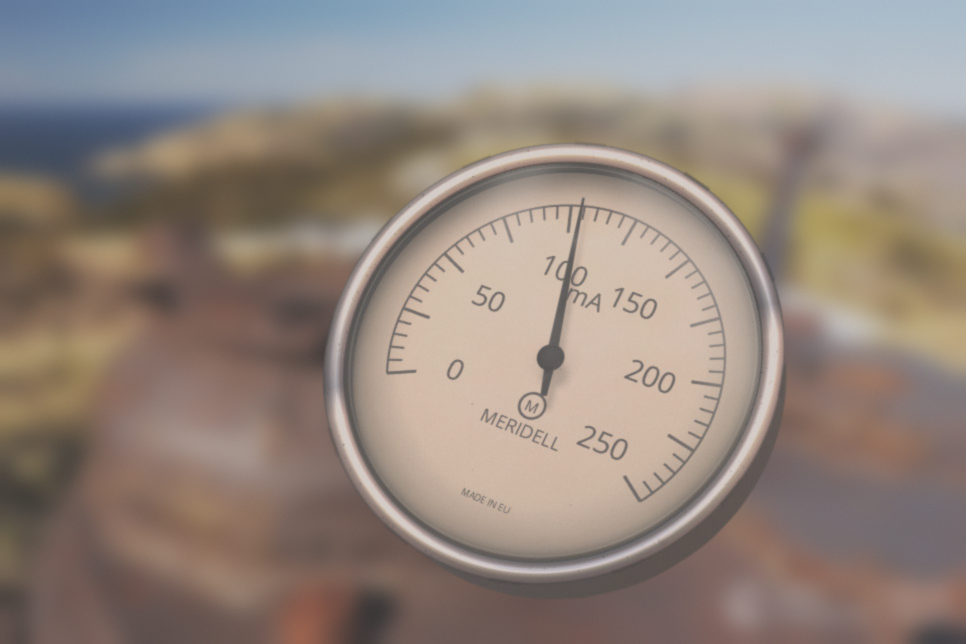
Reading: value=105 unit=mA
